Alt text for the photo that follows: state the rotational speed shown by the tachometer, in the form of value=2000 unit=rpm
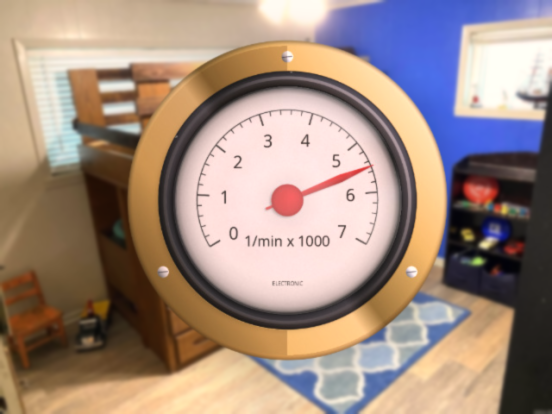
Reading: value=5500 unit=rpm
